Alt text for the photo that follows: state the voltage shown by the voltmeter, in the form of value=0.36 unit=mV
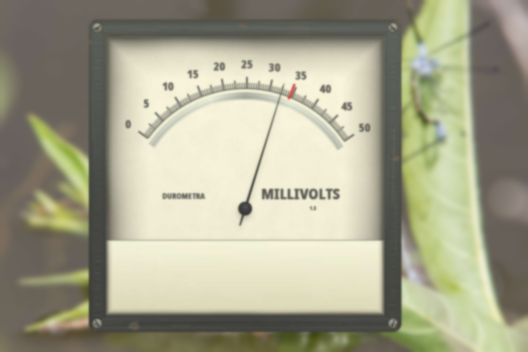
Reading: value=32.5 unit=mV
